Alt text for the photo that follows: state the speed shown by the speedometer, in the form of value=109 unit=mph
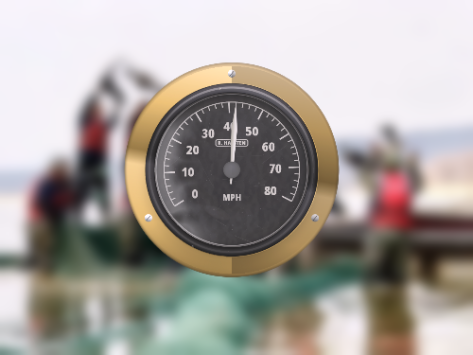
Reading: value=42 unit=mph
